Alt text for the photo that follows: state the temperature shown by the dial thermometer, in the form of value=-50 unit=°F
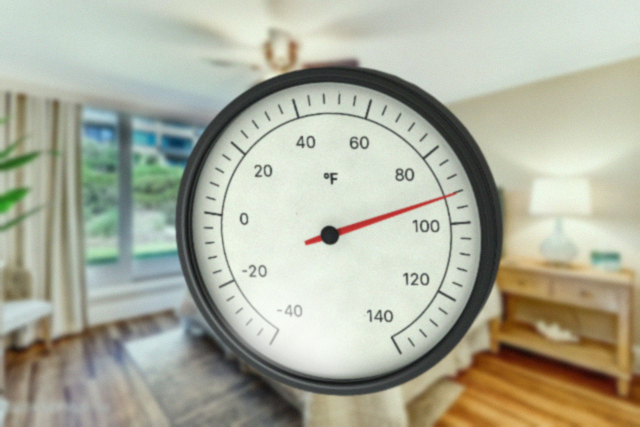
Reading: value=92 unit=°F
